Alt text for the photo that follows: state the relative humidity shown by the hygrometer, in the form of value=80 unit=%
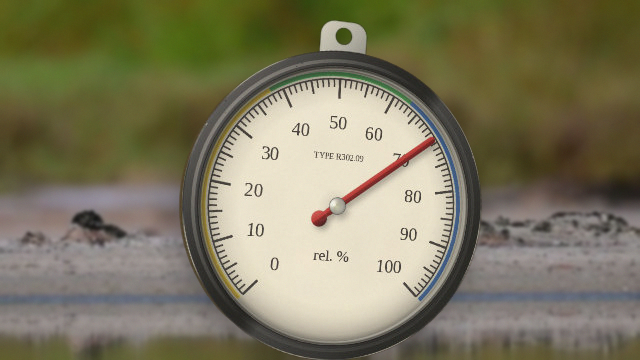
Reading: value=70 unit=%
